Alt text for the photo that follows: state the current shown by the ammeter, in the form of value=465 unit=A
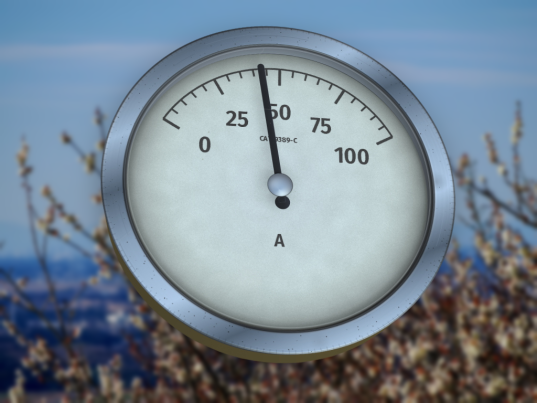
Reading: value=42.5 unit=A
